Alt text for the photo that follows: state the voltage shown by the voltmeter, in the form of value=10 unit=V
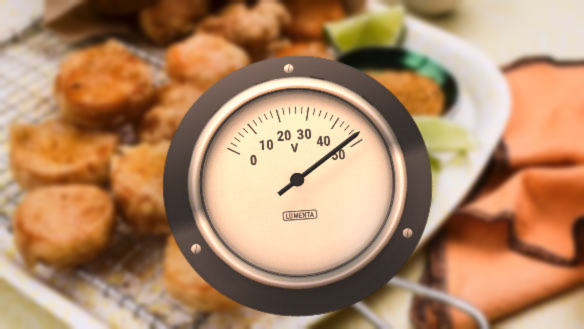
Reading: value=48 unit=V
